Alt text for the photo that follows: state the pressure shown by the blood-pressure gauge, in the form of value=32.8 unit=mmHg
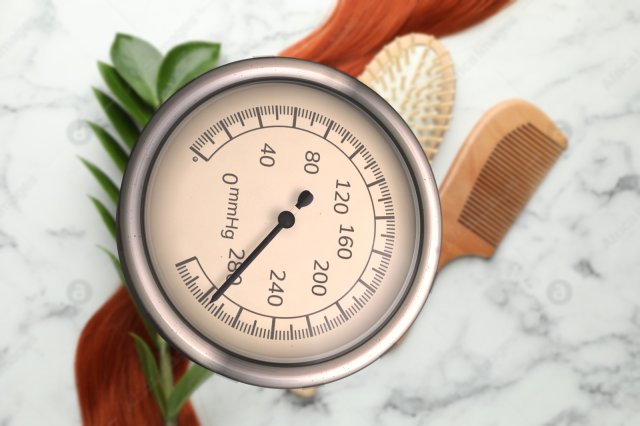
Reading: value=276 unit=mmHg
